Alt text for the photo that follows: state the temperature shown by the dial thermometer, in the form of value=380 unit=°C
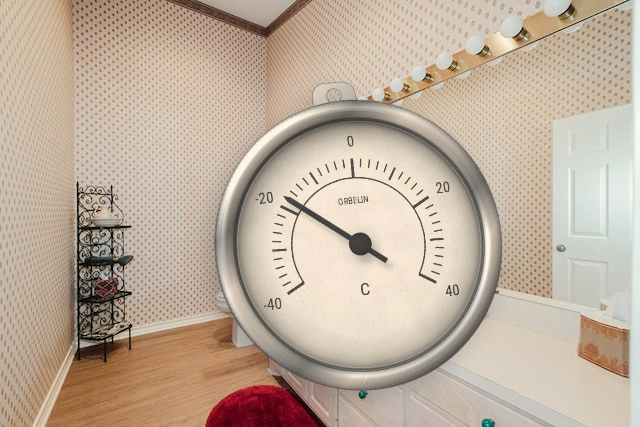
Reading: value=-18 unit=°C
